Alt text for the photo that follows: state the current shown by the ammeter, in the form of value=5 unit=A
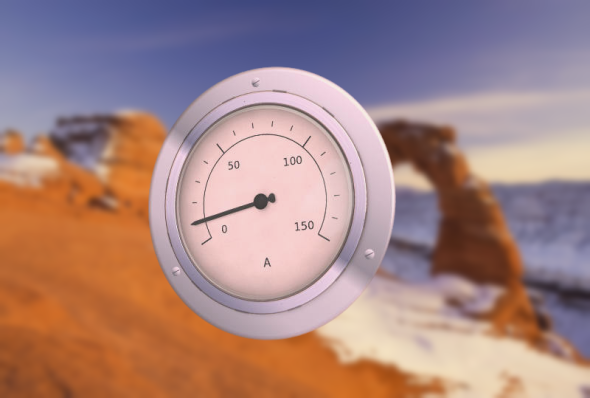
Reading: value=10 unit=A
